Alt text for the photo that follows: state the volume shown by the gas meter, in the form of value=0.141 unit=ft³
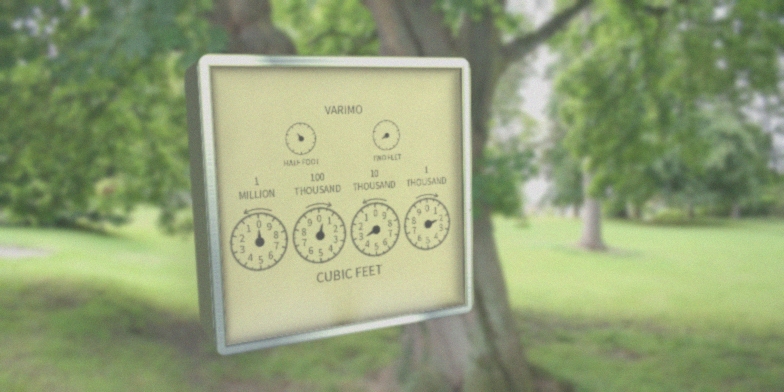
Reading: value=3200 unit=ft³
